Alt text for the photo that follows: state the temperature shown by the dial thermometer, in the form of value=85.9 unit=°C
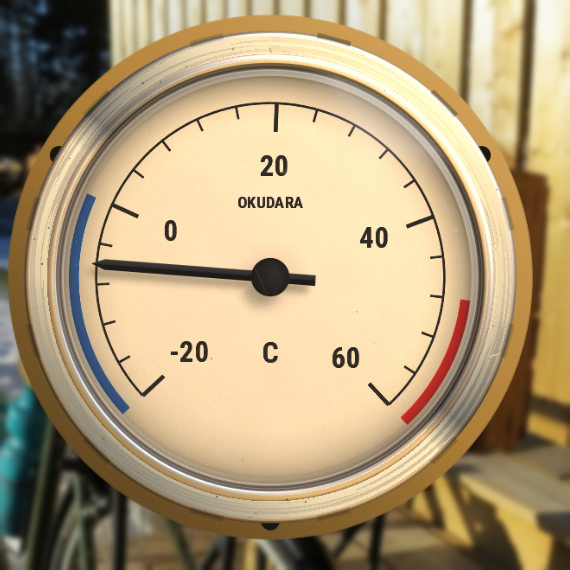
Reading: value=-6 unit=°C
